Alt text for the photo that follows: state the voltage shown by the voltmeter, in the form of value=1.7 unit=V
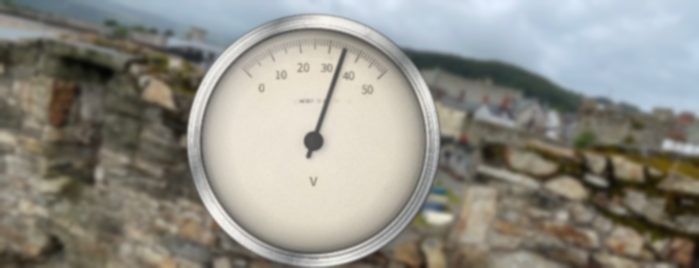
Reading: value=35 unit=V
